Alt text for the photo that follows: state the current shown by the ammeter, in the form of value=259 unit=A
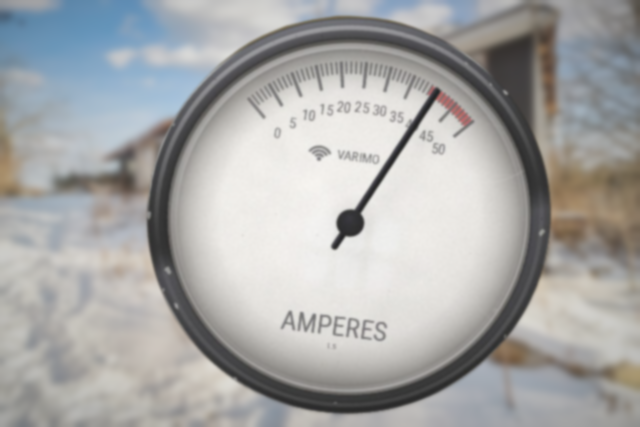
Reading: value=40 unit=A
